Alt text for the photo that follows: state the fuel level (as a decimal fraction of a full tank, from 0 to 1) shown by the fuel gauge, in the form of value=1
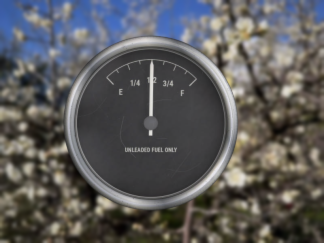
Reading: value=0.5
